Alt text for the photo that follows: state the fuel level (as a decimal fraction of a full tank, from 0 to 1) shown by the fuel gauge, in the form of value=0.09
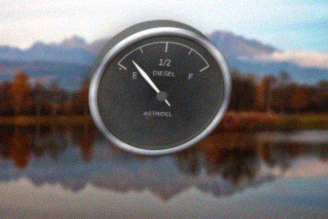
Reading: value=0.125
